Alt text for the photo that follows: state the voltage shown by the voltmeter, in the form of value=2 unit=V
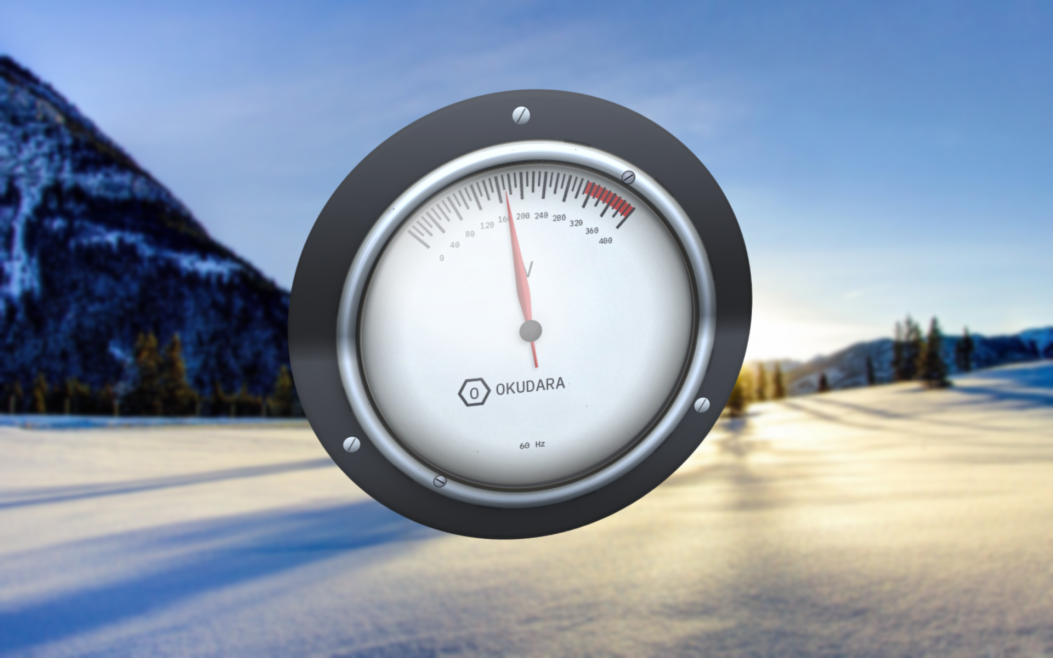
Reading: value=170 unit=V
